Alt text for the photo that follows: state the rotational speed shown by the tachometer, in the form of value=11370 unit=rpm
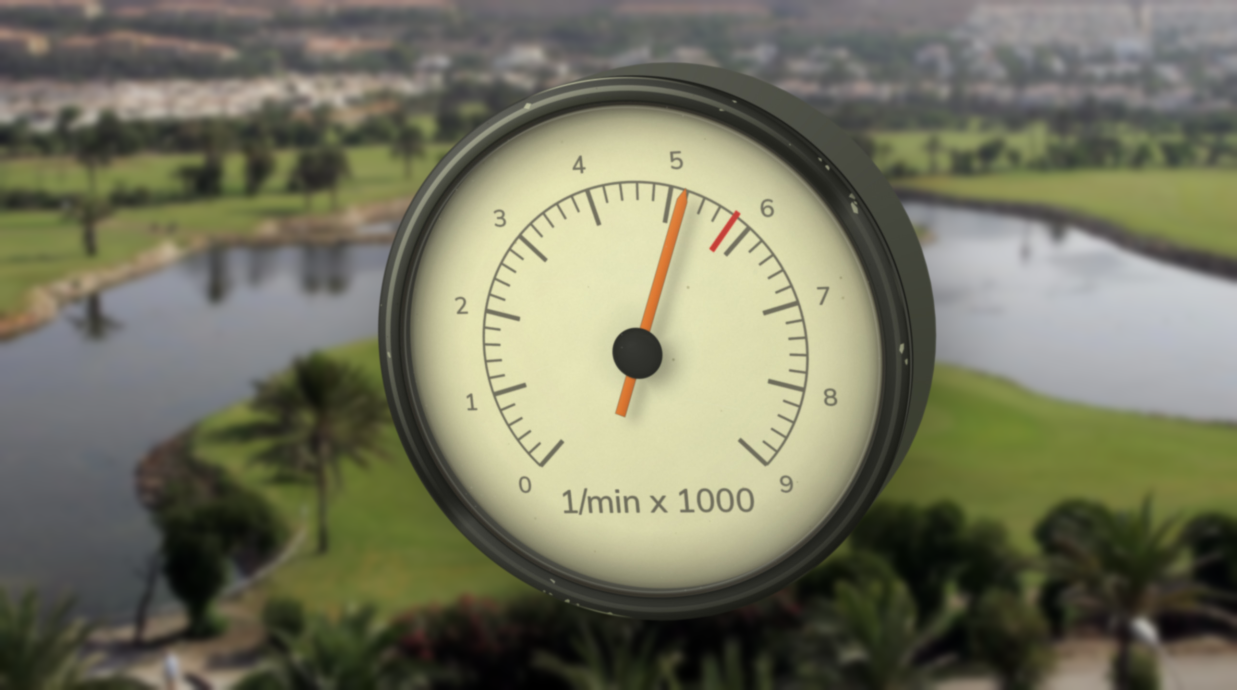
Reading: value=5200 unit=rpm
